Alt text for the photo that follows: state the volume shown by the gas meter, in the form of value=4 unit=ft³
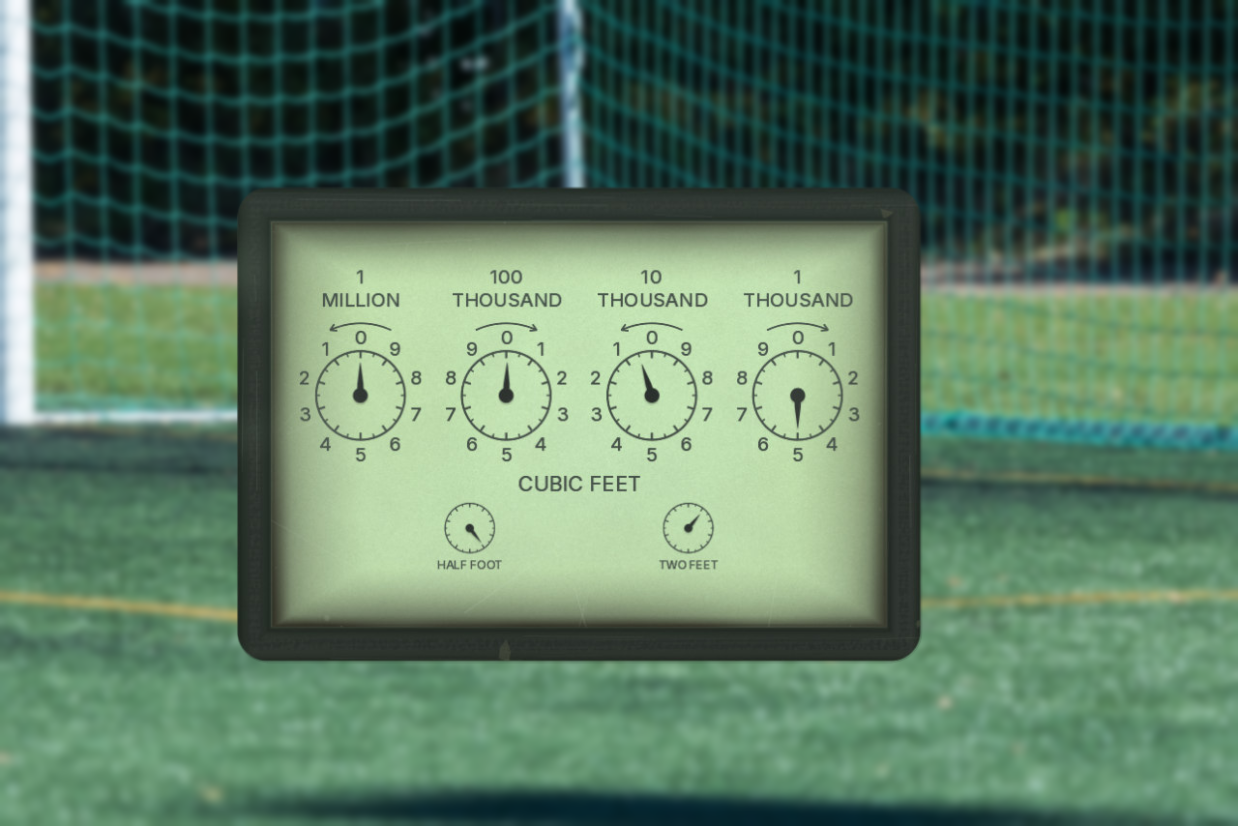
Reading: value=500 unit=ft³
